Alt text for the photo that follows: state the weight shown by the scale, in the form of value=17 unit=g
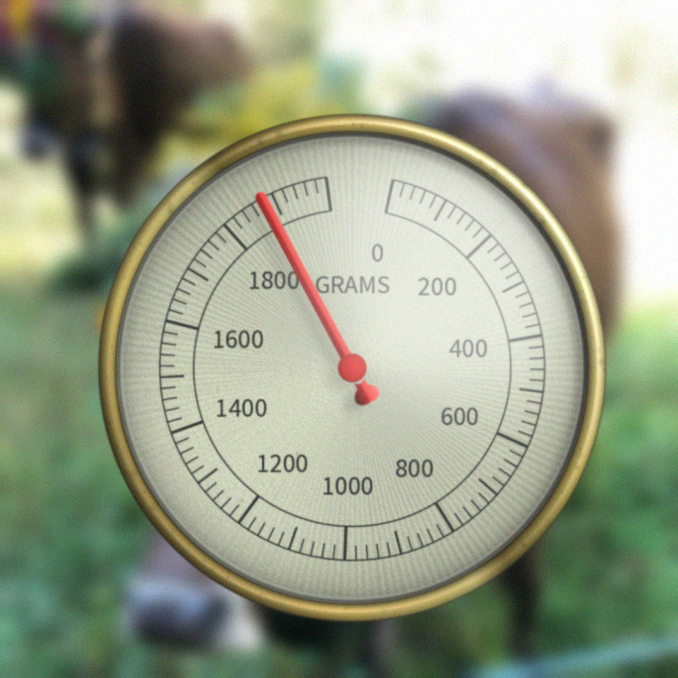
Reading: value=1880 unit=g
